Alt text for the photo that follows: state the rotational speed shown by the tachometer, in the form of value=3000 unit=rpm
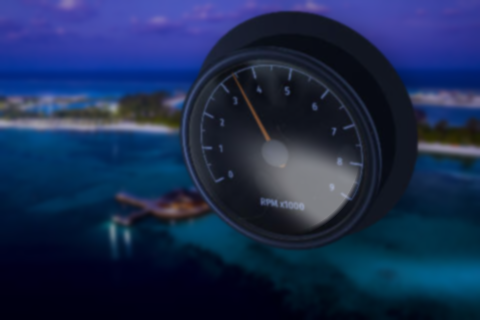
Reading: value=3500 unit=rpm
